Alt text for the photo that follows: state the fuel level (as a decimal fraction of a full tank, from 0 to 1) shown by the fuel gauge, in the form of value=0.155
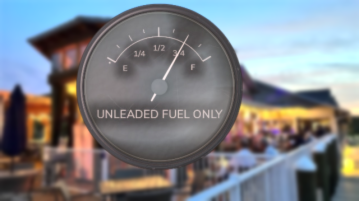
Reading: value=0.75
